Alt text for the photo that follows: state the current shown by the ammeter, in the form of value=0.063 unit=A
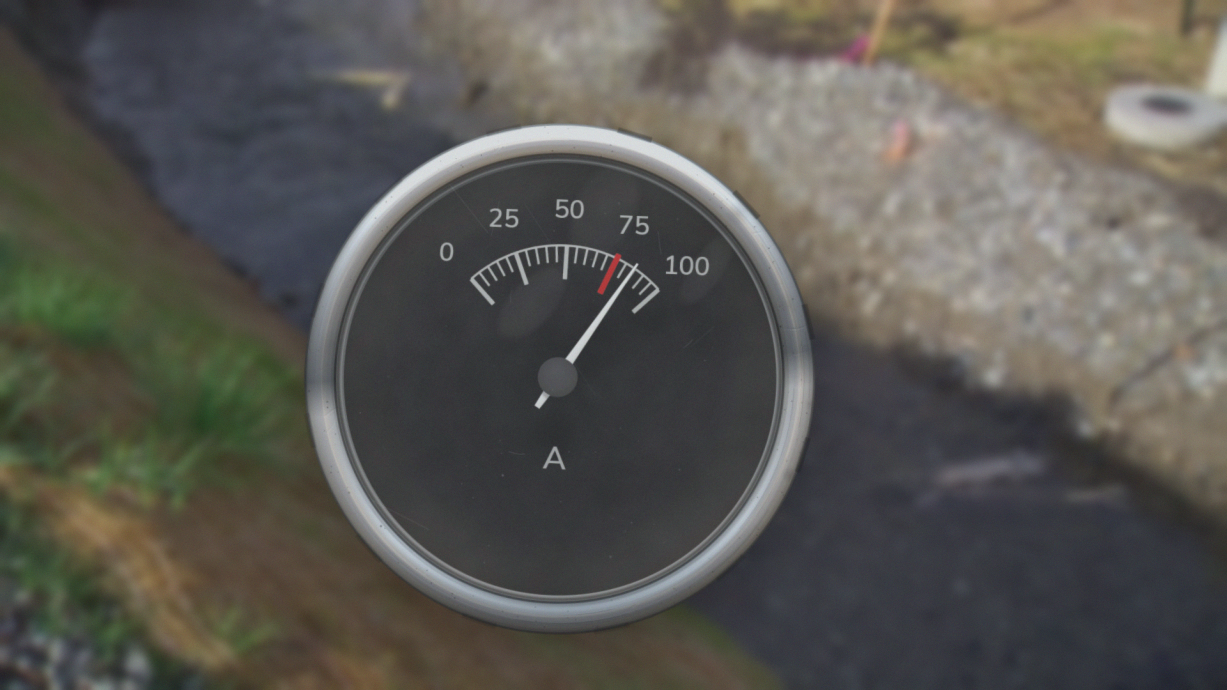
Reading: value=85 unit=A
